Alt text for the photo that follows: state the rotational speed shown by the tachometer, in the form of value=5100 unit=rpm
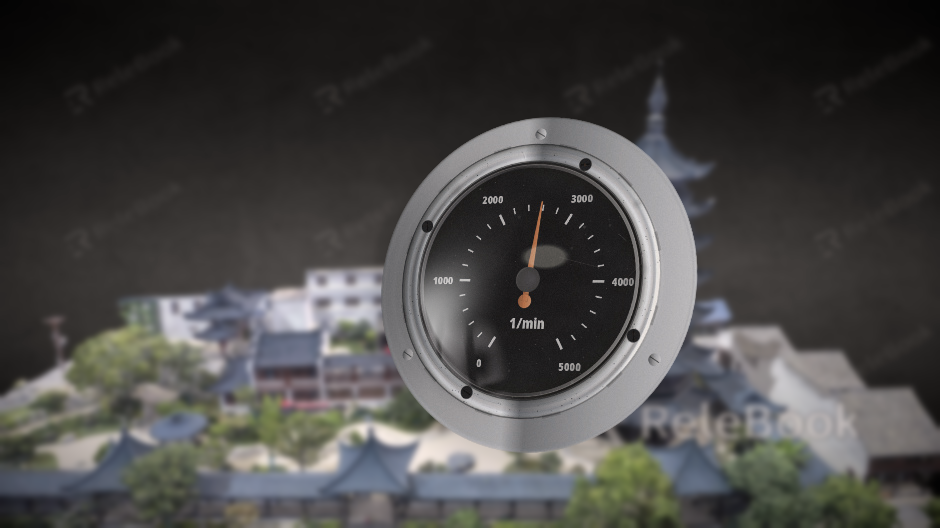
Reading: value=2600 unit=rpm
